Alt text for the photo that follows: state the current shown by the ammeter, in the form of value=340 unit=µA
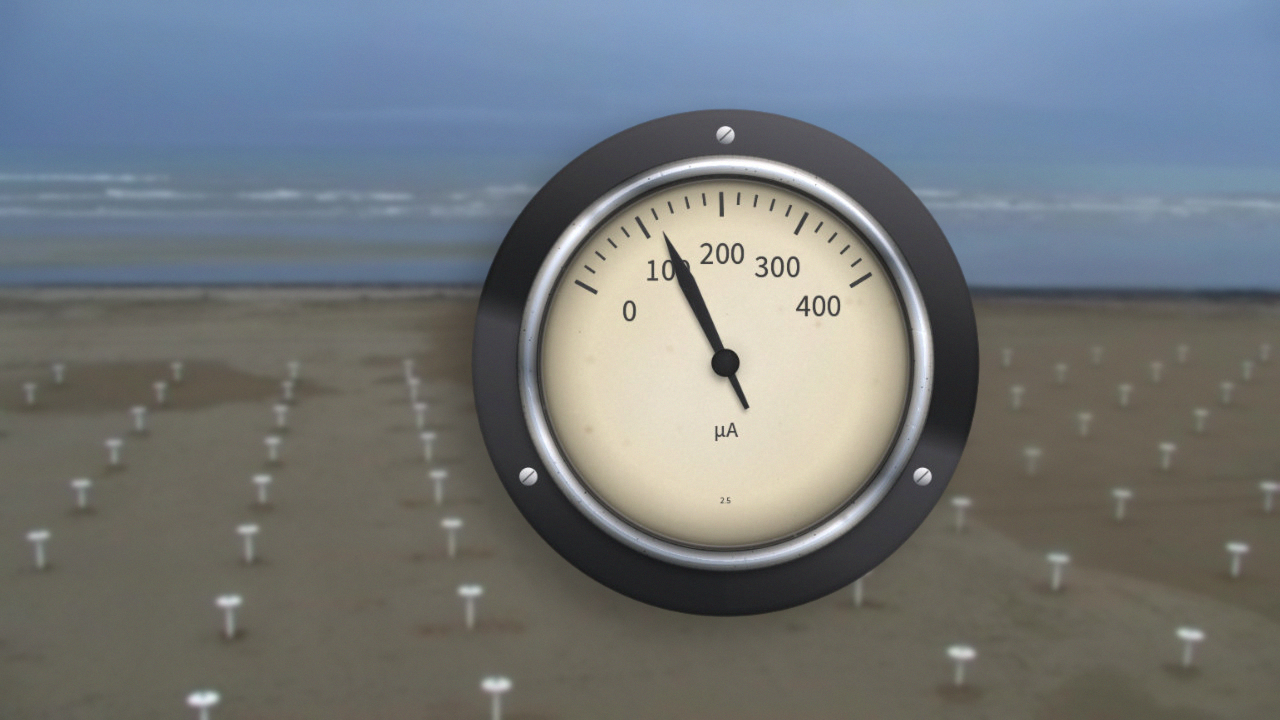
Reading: value=120 unit=µA
